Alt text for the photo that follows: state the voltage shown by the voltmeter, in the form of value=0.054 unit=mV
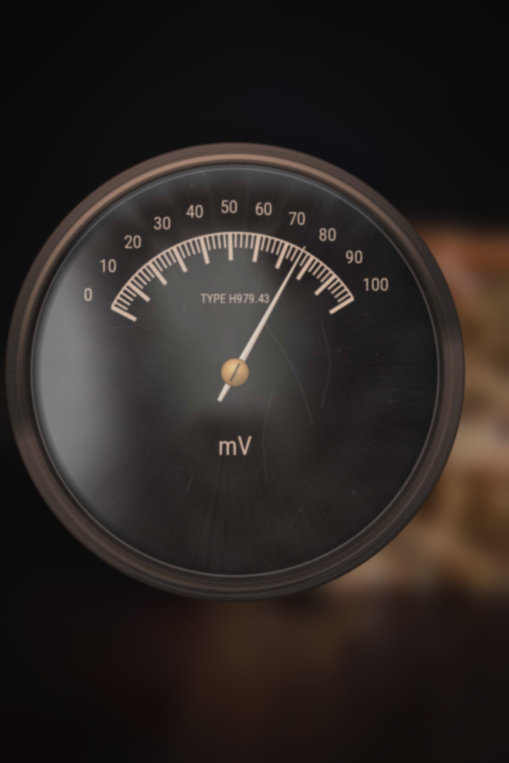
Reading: value=76 unit=mV
